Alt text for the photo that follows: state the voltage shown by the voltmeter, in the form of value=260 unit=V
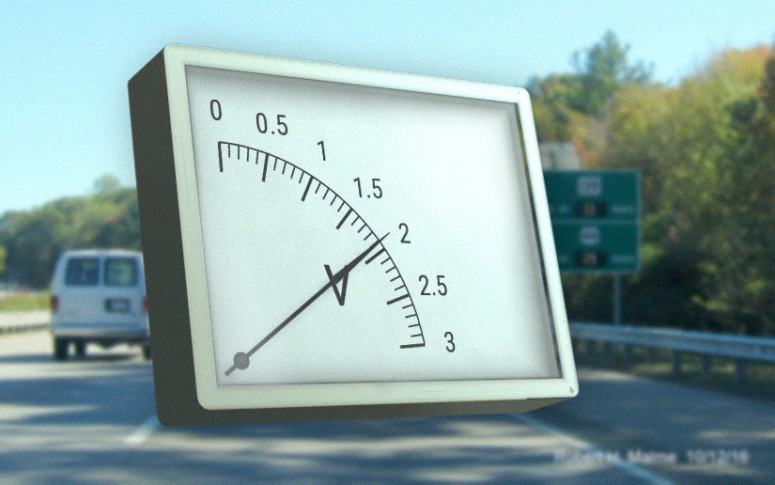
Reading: value=1.9 unit=V
